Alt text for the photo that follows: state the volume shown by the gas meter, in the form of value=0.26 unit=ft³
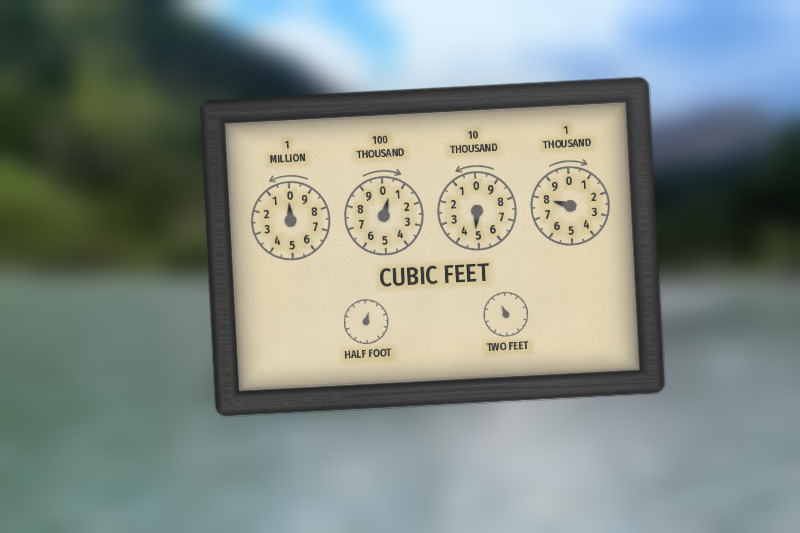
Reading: value=4800 unit=ft³
